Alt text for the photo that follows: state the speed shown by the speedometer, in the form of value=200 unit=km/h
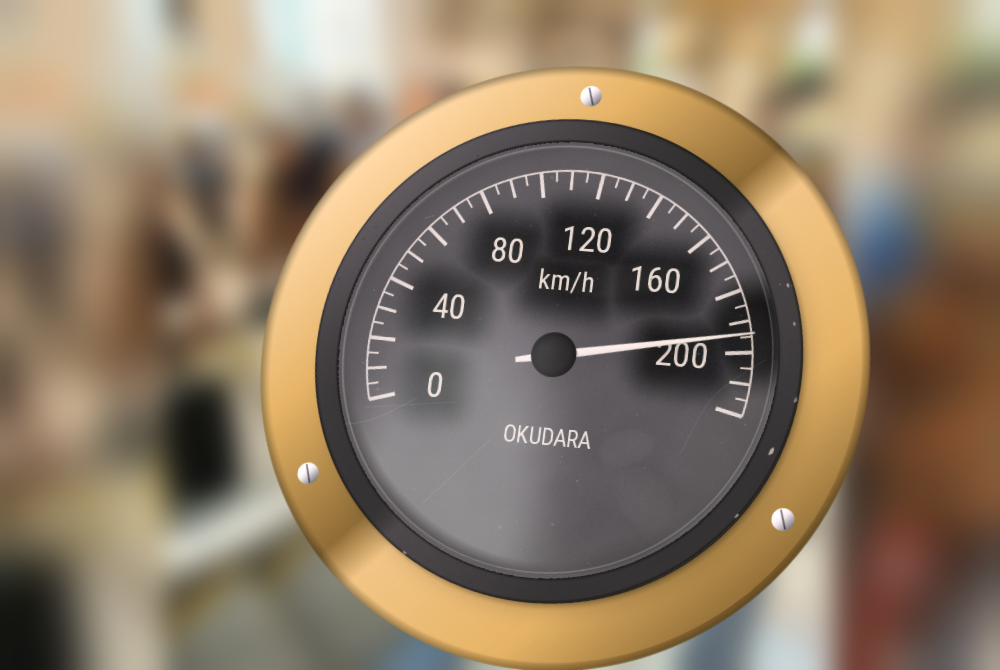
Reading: value=195 unit=km/h
